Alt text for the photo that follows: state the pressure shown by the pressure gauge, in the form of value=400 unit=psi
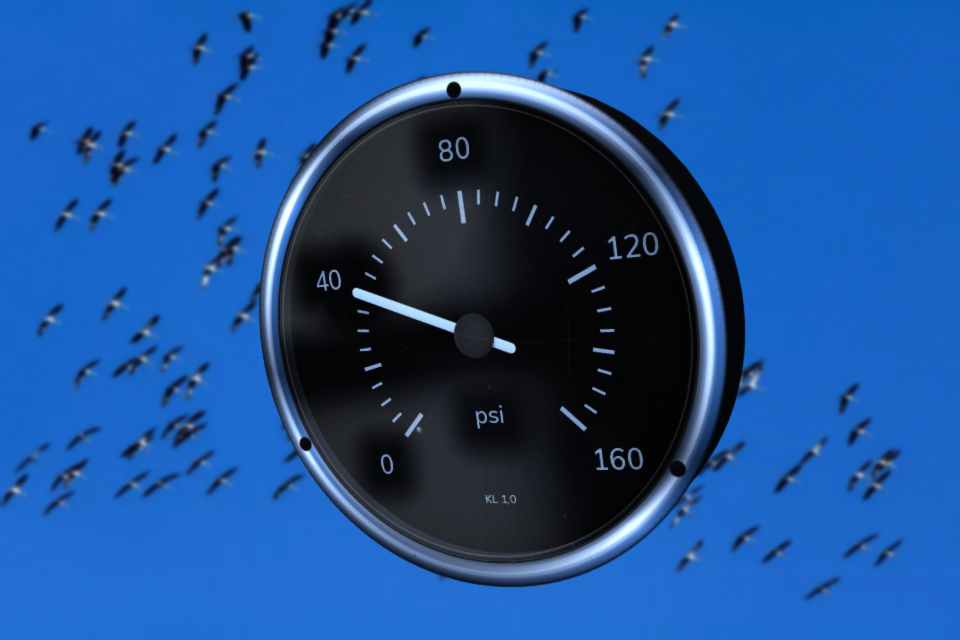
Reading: value=40 unit=psi
